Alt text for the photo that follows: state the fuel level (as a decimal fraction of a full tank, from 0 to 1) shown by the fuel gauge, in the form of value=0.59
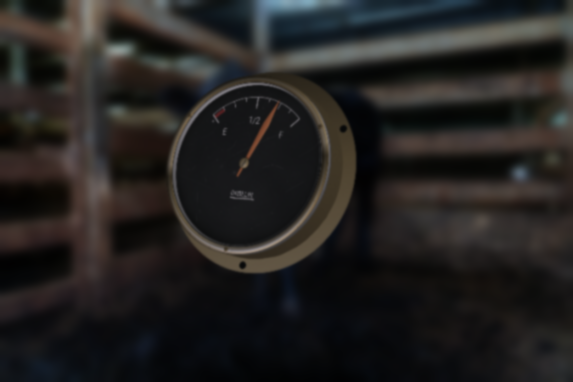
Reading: value=0.75
